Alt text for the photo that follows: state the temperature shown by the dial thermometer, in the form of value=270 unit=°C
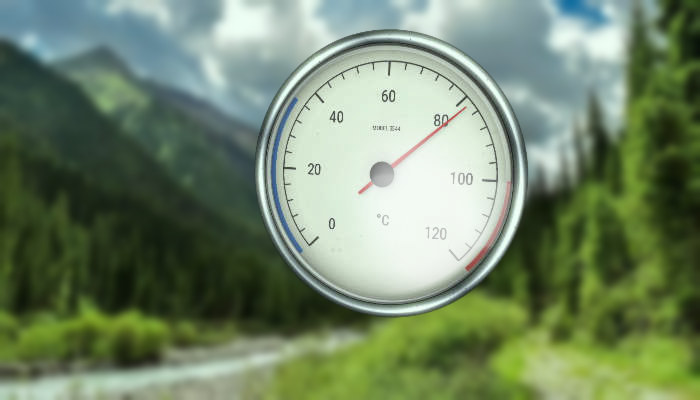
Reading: value=82 unit=°C
